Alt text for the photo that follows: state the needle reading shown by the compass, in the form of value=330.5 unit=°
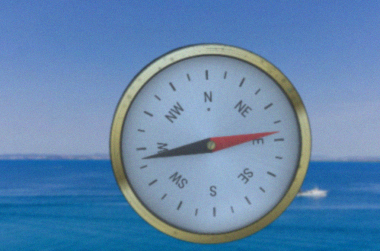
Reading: value=82.5 unit=°
